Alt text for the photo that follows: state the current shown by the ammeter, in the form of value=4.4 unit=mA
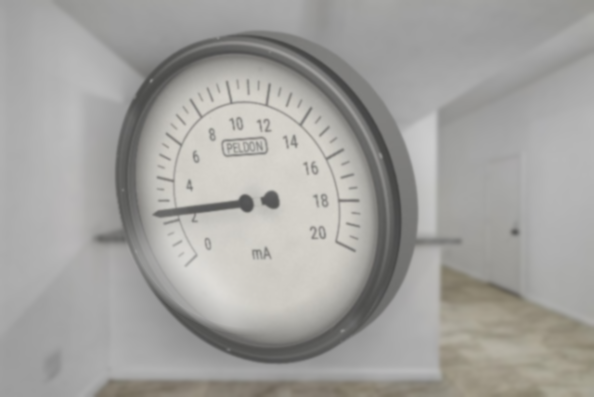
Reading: value=2.5 unit=mA
